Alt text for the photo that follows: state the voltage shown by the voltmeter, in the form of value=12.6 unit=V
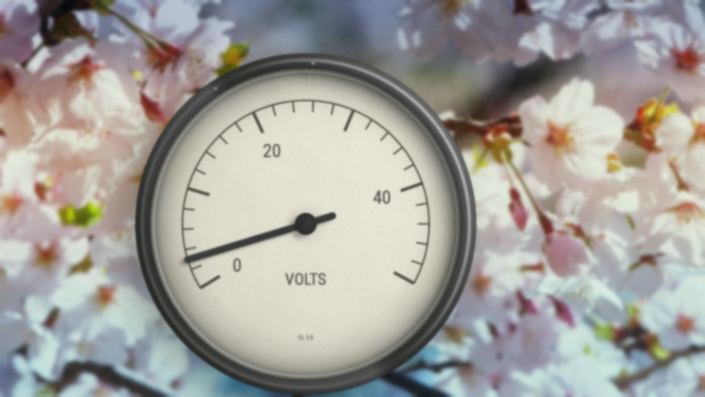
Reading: value=3 unit=V
